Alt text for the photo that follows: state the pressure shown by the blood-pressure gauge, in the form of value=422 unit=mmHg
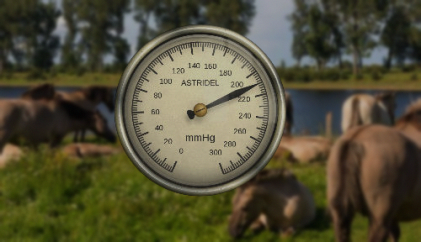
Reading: value=210 unit=mmHg
